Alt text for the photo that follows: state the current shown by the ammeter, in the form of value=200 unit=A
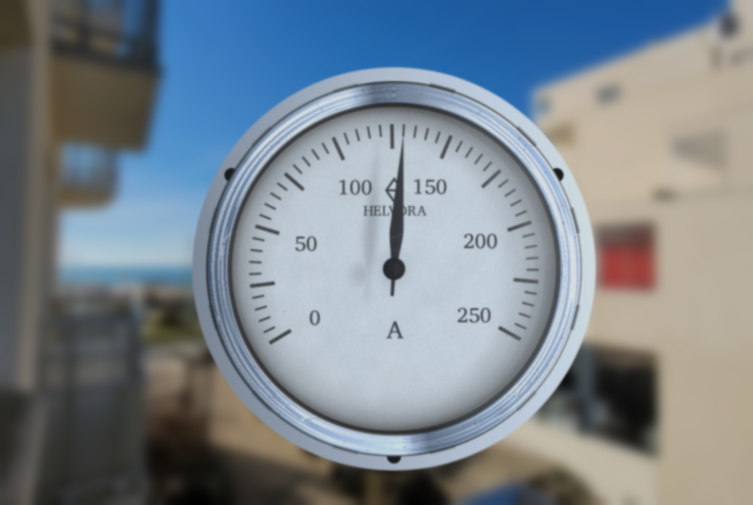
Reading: value=130 unit=A
